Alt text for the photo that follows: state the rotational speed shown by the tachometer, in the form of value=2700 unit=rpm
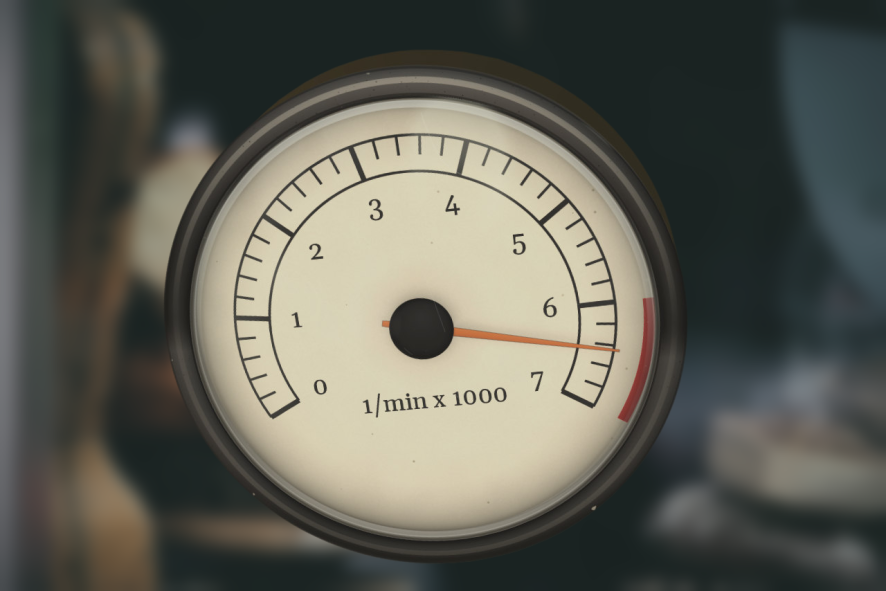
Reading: value=6400 unit=rpm
